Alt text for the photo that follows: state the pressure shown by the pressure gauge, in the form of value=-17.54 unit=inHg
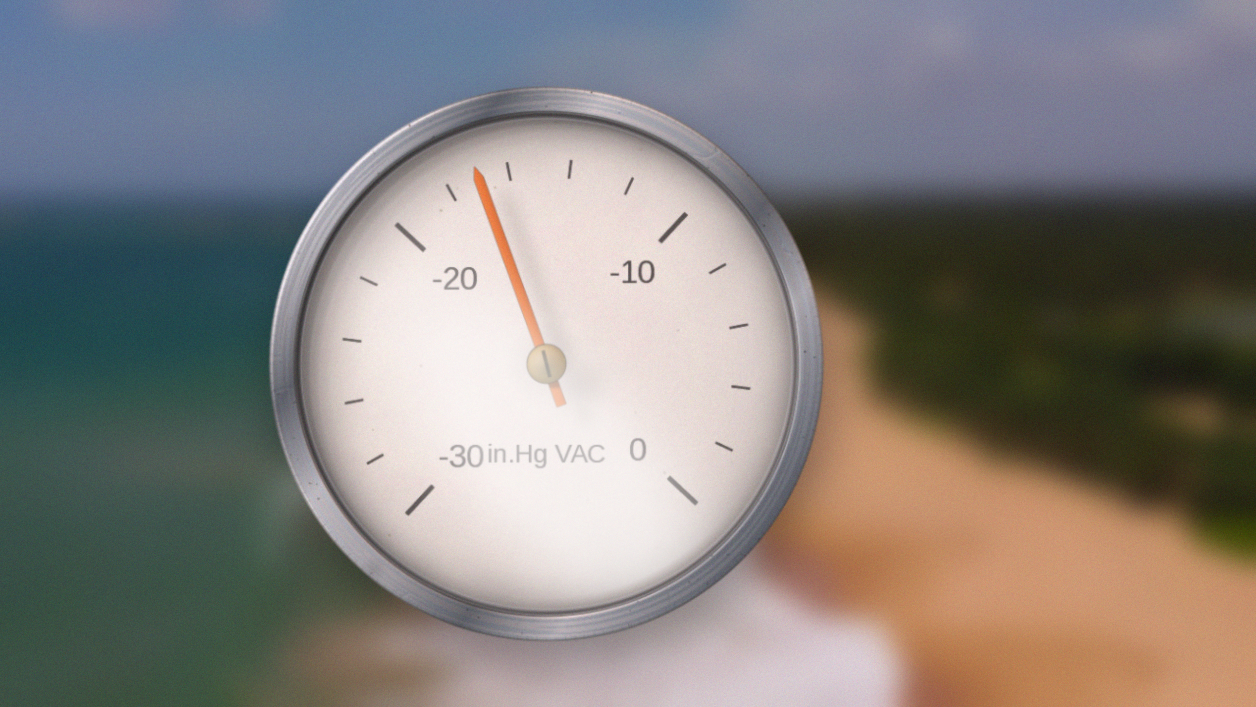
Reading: value=-17 unit=inHg
